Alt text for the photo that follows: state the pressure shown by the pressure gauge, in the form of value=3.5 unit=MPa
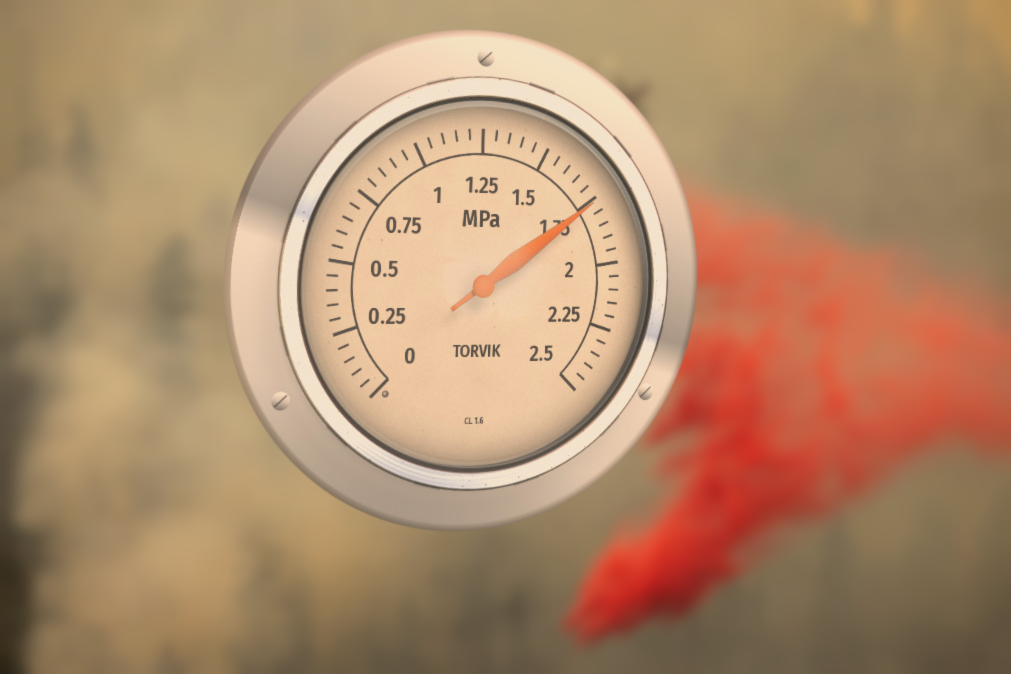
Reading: value=1.75 unit=MPa
